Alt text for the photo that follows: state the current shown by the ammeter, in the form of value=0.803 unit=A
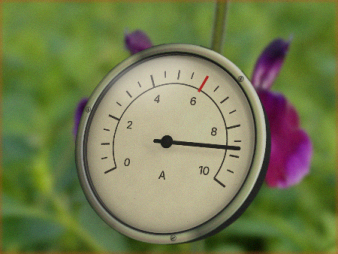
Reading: value=8.75 unit=A
